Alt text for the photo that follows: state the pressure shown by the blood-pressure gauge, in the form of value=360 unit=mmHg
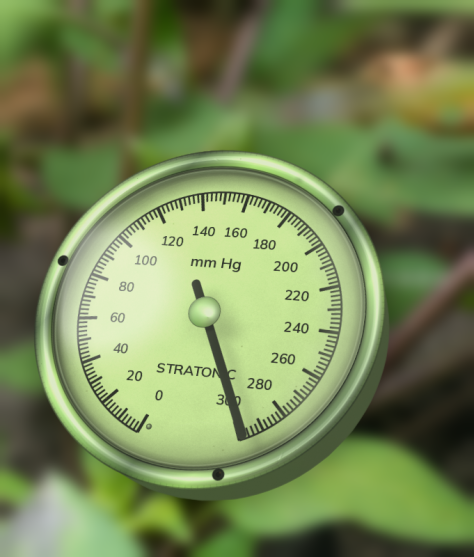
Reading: value=298 unit=mmHg
